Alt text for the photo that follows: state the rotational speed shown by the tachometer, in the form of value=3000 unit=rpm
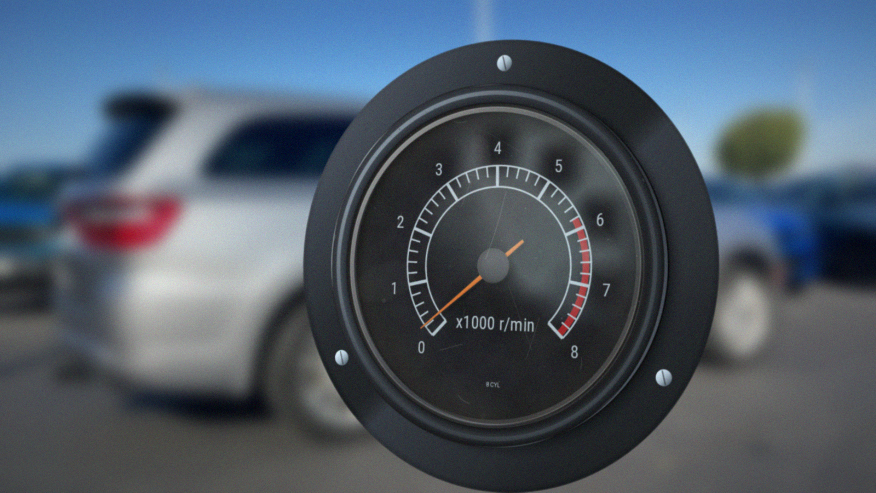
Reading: value=200 unit=rpm
